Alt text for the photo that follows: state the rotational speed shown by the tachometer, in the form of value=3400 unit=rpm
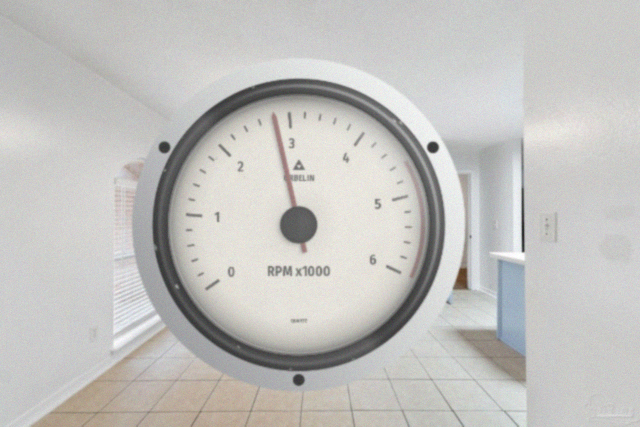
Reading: value=2800 unit=rpm
